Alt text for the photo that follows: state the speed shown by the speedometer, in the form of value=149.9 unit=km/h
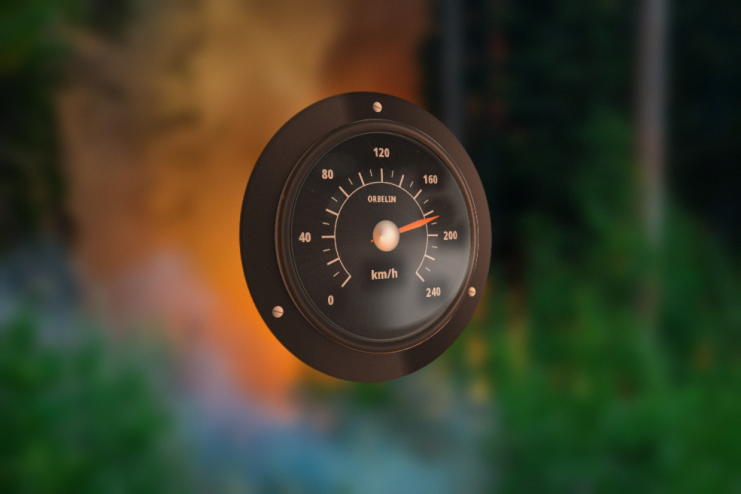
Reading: value=185 unit=km/h
